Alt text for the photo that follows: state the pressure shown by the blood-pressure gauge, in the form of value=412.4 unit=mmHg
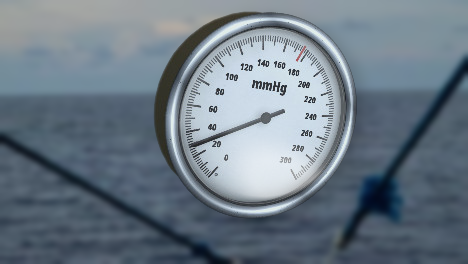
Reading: value=30 unit=mmHg
